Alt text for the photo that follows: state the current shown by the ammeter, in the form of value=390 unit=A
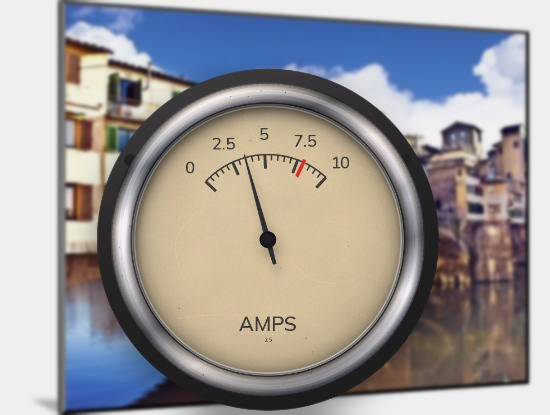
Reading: value=3.5 unit=A
